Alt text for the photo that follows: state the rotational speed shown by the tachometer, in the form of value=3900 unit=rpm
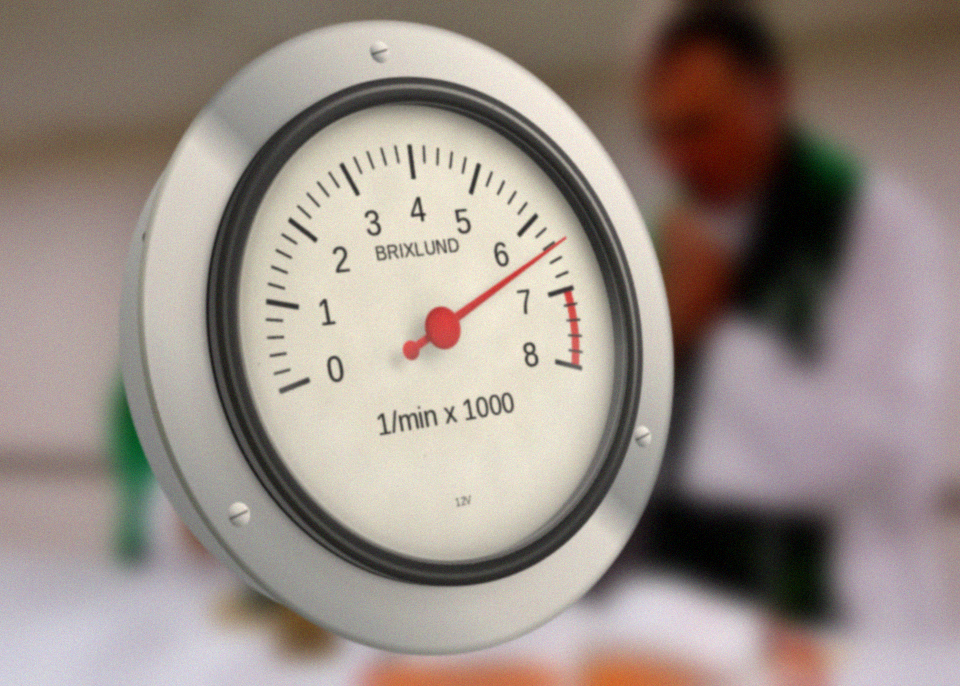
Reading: value=6400 unit=rpm
